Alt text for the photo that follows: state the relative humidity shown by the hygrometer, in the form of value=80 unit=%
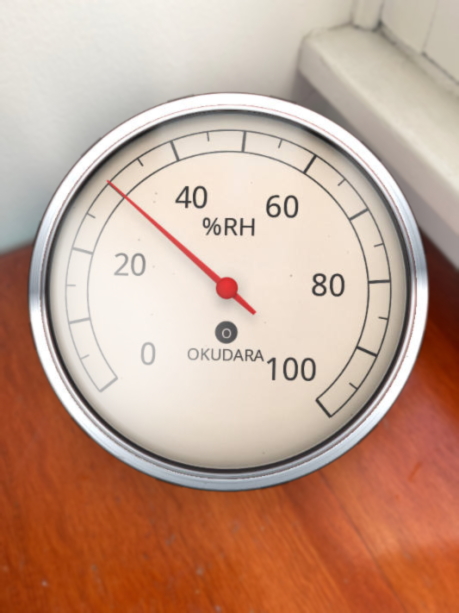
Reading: value=30 unit=%
